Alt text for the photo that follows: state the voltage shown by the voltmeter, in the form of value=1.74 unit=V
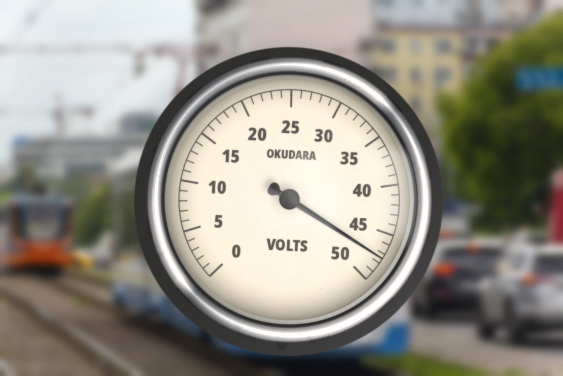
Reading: value=47.5 unit=V
